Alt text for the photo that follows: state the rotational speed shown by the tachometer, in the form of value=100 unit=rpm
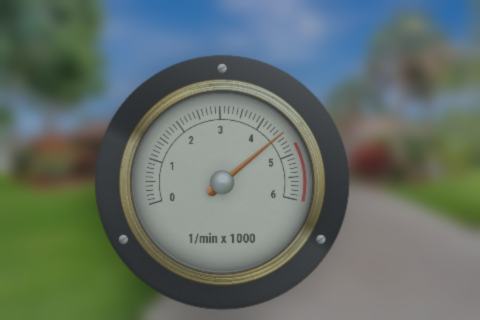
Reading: value=4500 unit=rpm
